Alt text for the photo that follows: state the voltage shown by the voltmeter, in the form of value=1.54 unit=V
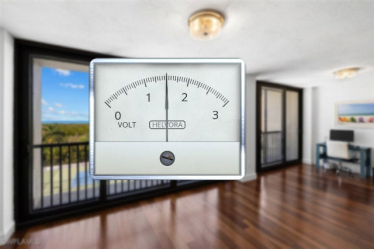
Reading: value=1.5 unit=V
